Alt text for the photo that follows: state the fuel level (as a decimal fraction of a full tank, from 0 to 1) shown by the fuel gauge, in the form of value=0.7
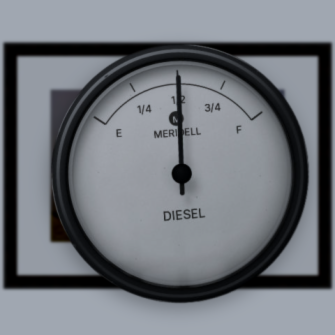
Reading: value=0.5
